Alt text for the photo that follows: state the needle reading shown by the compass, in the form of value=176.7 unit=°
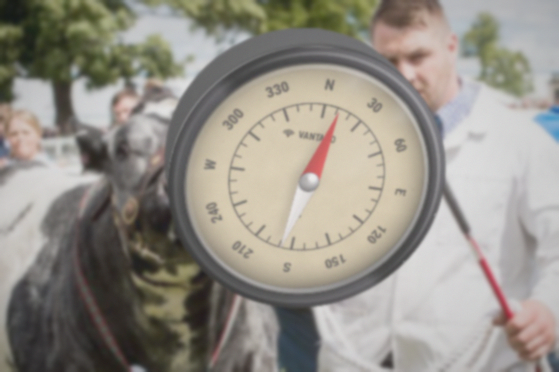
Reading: value=10 unit=°
